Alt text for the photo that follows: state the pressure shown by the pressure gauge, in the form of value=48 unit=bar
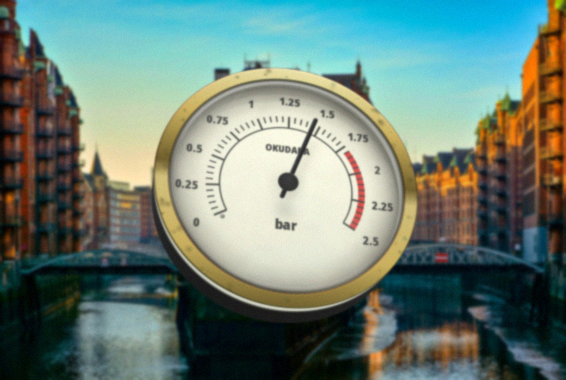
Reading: value=1.45 unit=bar
